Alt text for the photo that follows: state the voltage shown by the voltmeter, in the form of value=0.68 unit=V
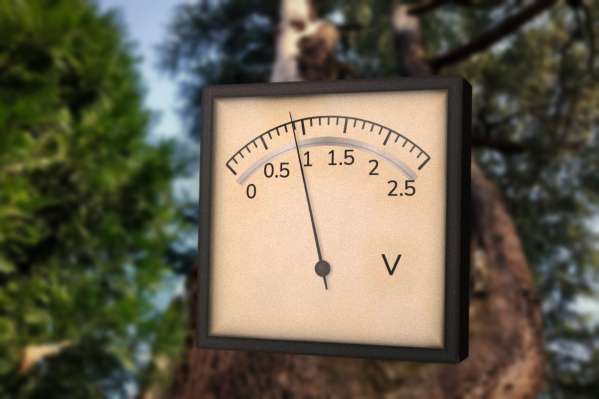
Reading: value=0.9 unit=V
